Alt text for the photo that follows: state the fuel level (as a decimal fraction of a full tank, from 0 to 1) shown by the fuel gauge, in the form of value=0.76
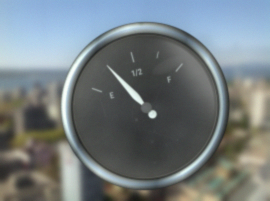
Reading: value=0.25
